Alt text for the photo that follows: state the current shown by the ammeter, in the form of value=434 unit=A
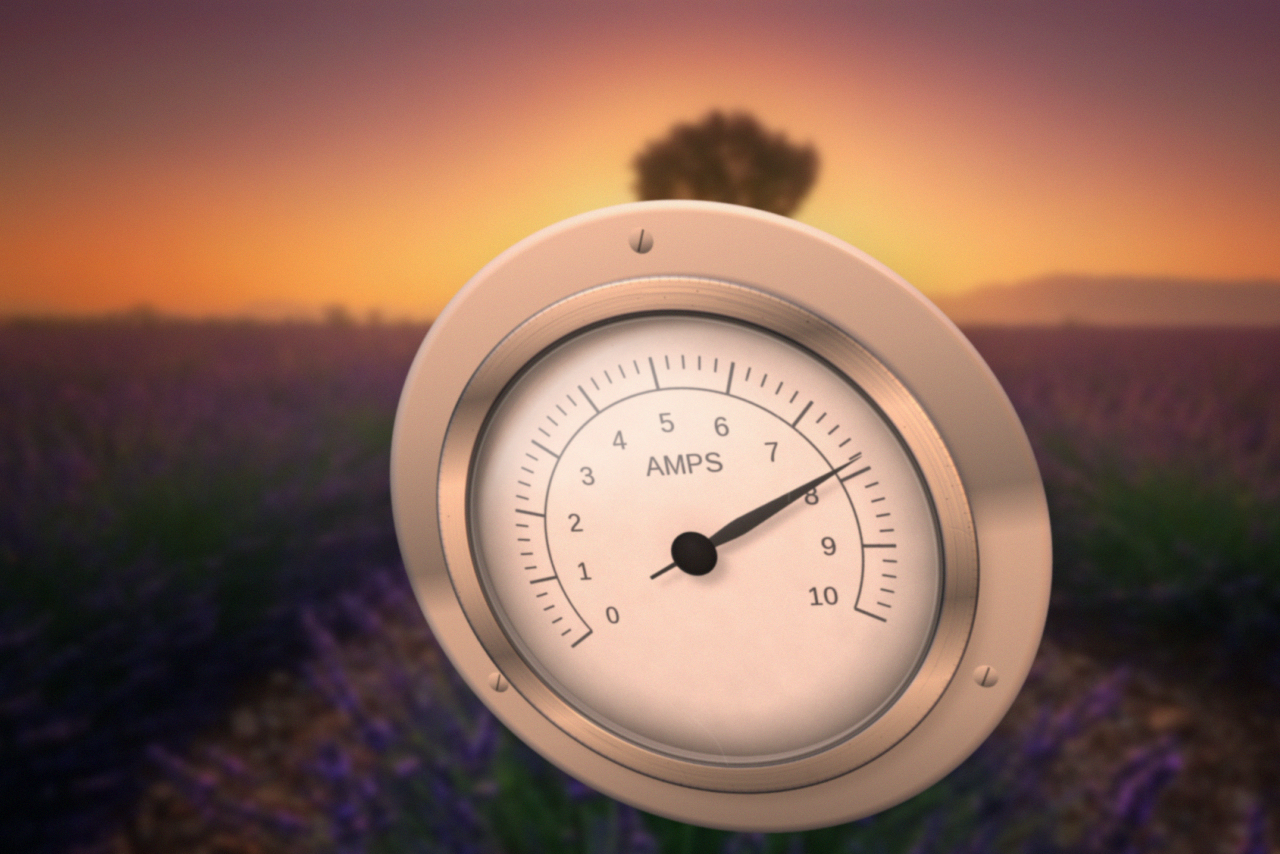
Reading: value=7.8 unit=A
